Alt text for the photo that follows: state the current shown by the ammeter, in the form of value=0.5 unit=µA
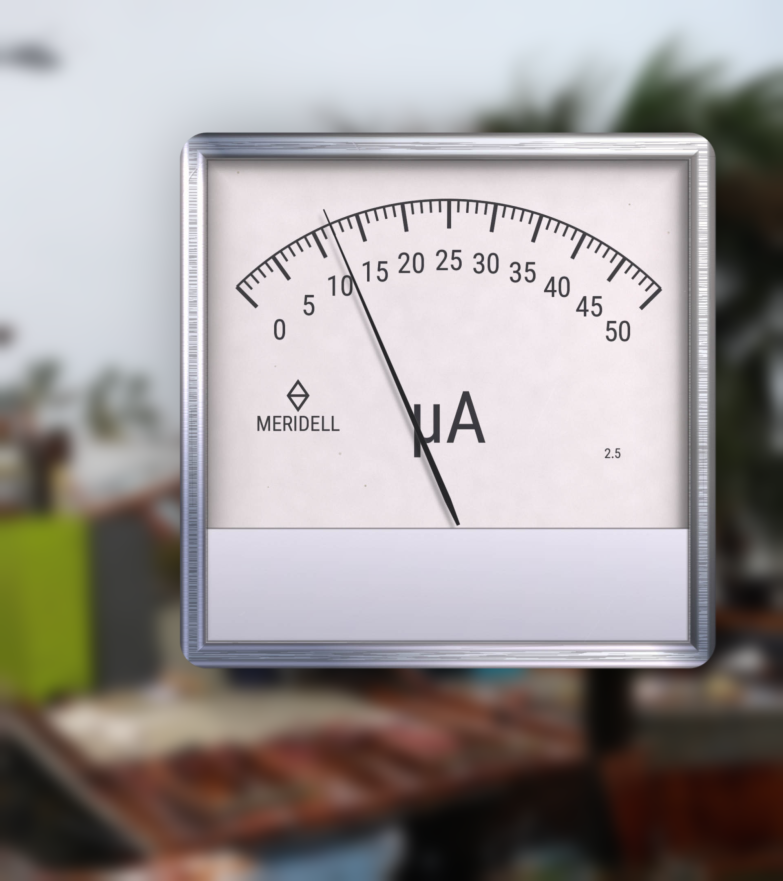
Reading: value=12 unit=µA
